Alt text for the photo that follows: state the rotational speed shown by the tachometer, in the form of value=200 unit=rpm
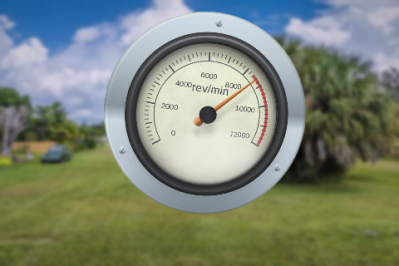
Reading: value=8600 unit=rpm
